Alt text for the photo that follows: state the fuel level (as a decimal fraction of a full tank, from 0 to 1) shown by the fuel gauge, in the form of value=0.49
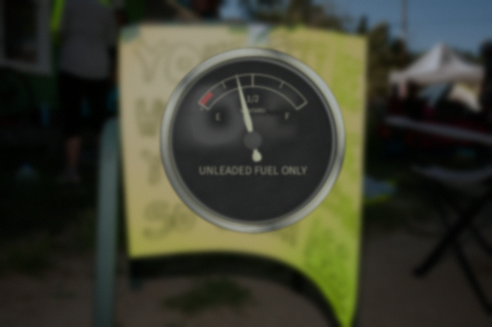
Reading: value=0.375
